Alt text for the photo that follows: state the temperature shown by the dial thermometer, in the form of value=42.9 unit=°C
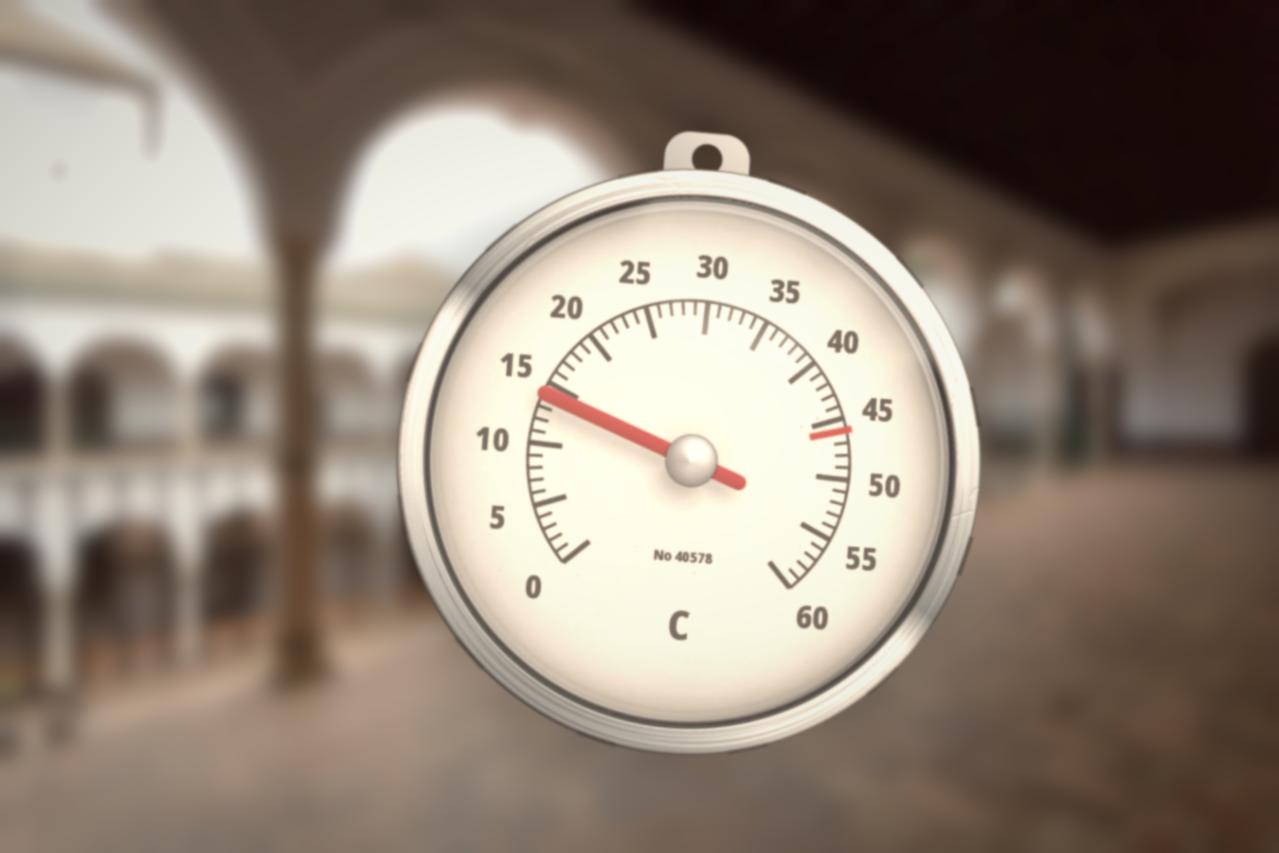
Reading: value=14 unit=°C
